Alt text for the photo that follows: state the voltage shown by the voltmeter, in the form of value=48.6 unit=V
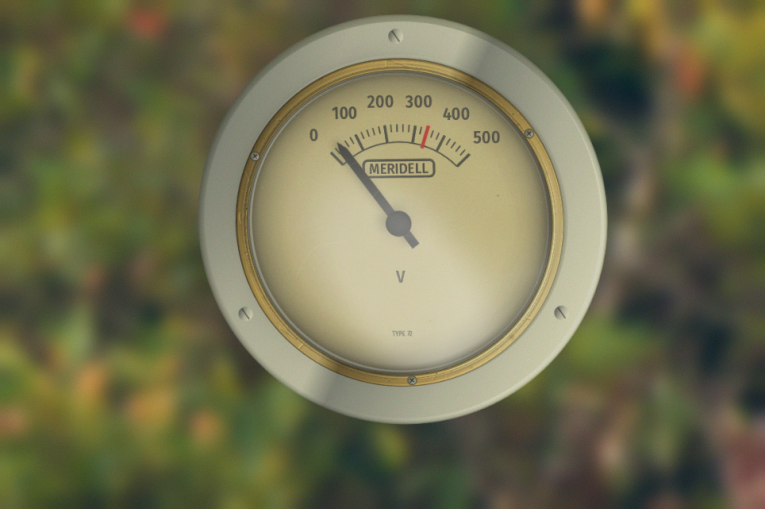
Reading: value=40 unit=V
